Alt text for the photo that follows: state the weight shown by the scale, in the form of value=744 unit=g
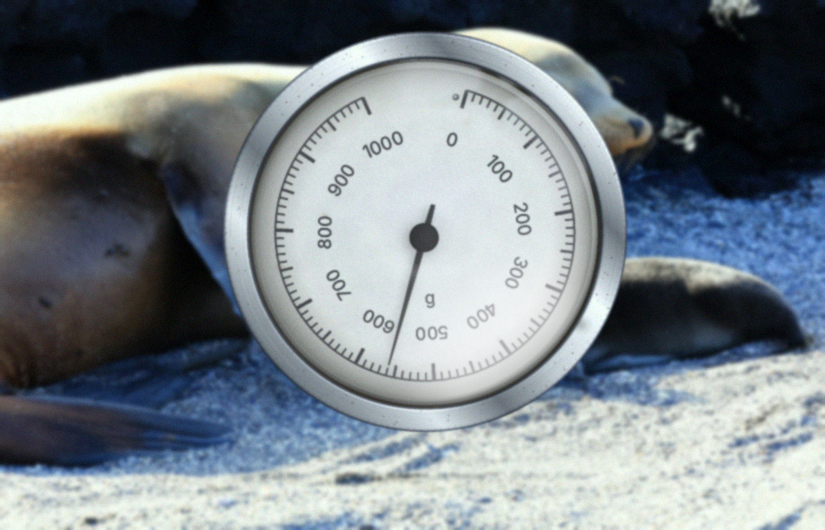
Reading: value=560 unit=g
